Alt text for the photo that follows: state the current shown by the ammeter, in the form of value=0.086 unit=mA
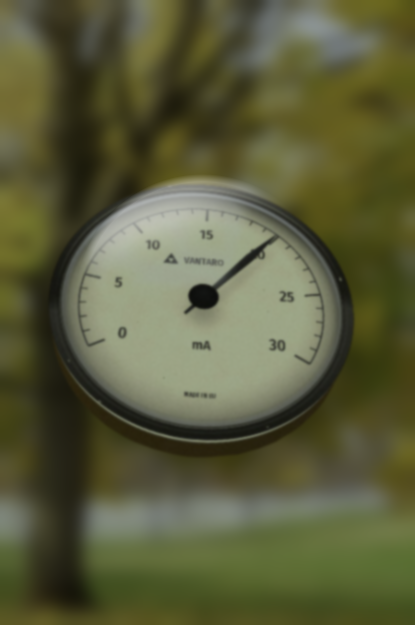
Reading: value=20 unit=mA
